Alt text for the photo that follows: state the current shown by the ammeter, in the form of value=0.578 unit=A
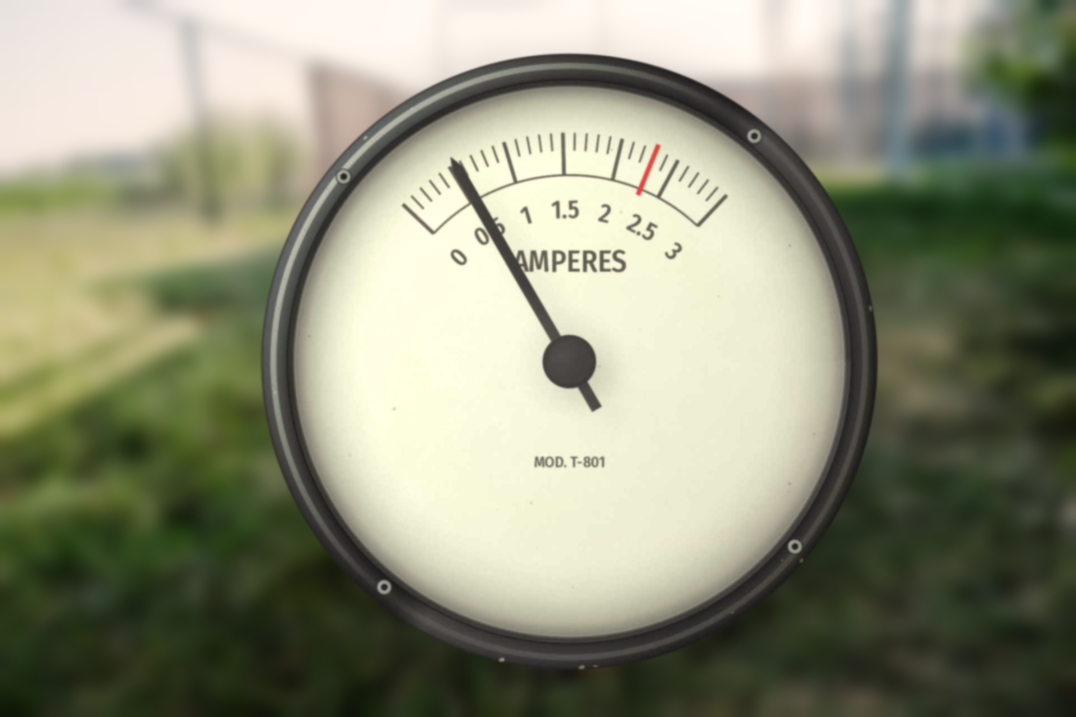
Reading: value=0.55 unit=A
